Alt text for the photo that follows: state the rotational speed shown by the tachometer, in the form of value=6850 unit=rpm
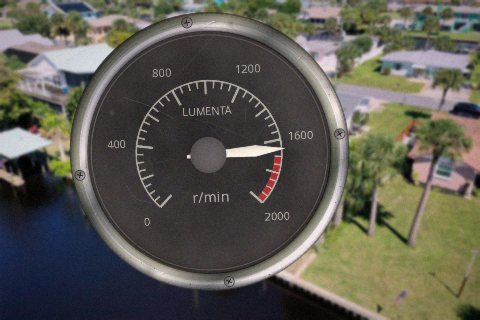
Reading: value=1650 unit=rpm
